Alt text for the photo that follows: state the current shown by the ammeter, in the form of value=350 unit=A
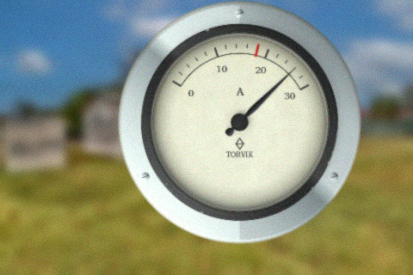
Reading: value=26 unit=A
